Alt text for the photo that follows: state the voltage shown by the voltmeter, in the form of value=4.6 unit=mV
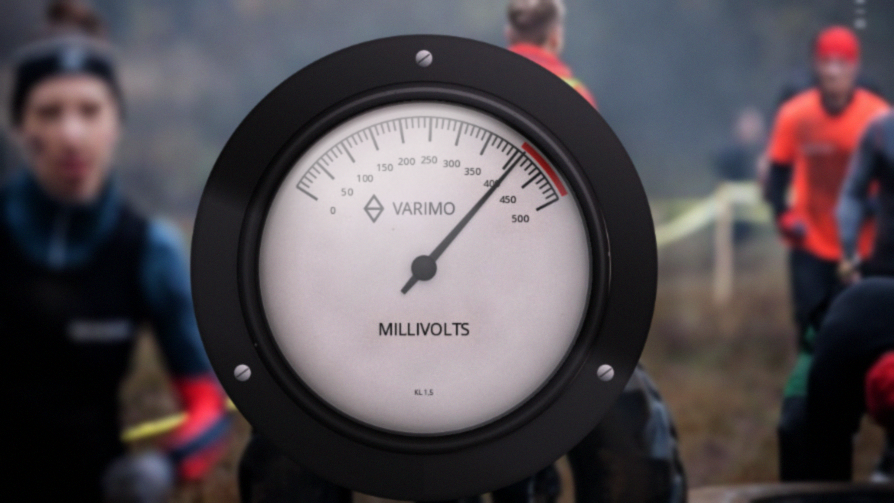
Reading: value=410 unit=mV
